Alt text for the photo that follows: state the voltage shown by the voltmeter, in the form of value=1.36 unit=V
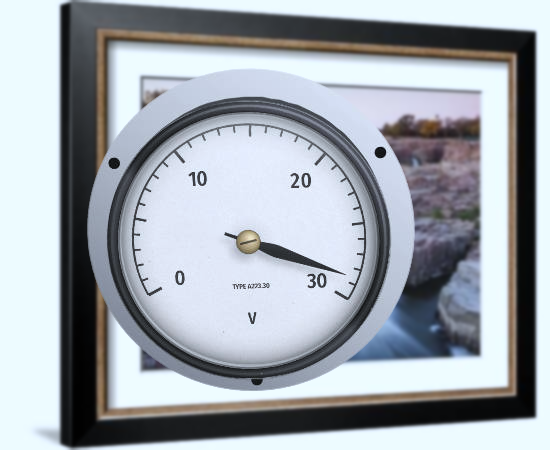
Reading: value=28.5 unit=V
